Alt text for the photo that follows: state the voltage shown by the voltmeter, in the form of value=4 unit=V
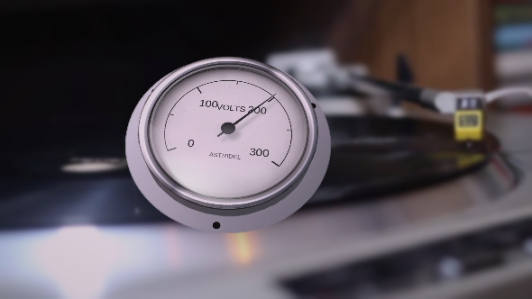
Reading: value=200 unit=V
